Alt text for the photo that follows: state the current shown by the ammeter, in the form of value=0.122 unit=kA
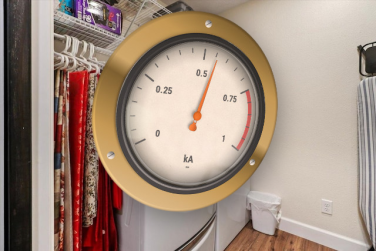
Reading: value=0.55 unit=kA
